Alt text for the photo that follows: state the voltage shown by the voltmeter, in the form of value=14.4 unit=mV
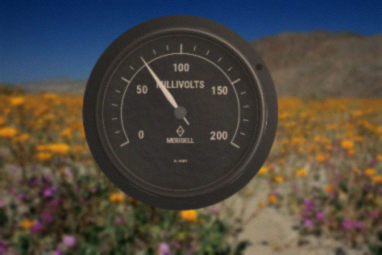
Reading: value=70 unit=mV
